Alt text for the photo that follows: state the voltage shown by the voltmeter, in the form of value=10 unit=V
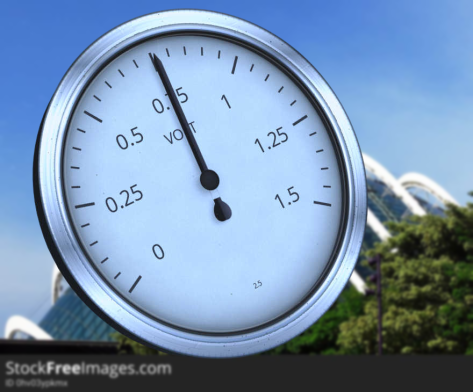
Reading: value=0.75 unit=V
